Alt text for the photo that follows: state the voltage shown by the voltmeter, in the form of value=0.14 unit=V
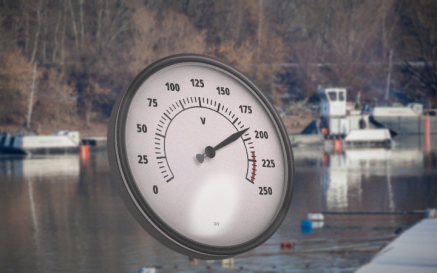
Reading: value=190 unit=V
